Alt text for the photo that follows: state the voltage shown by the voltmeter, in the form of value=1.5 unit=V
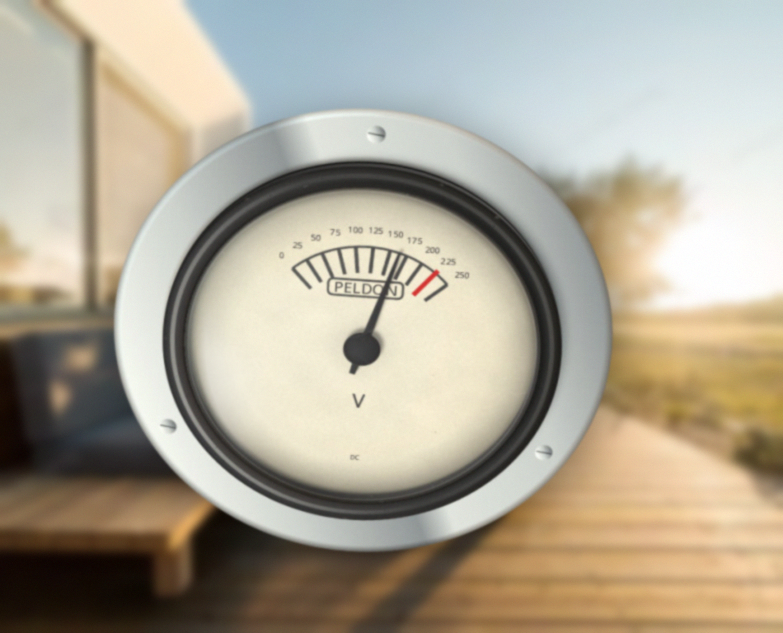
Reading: value=162.5 unit=V
